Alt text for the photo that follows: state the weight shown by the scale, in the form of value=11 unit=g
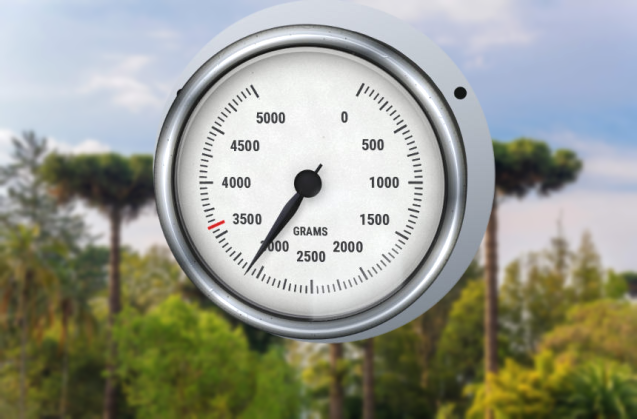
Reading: value=3100 unit=g
